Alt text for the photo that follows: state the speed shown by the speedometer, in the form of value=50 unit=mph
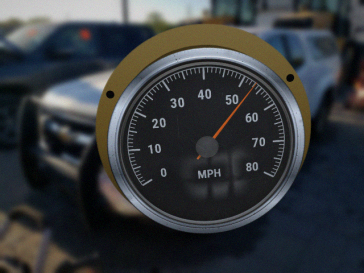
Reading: value=53 unit=mph
